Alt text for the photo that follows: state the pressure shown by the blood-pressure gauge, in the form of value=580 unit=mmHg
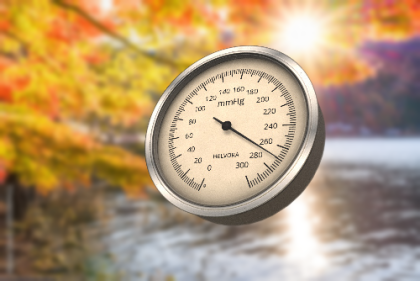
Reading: value=270 unit=mmHg
